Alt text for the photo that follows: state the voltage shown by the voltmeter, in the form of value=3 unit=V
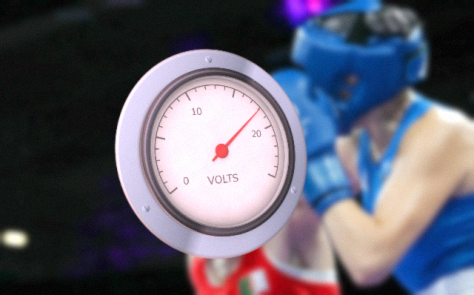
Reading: value=18 unit=V
